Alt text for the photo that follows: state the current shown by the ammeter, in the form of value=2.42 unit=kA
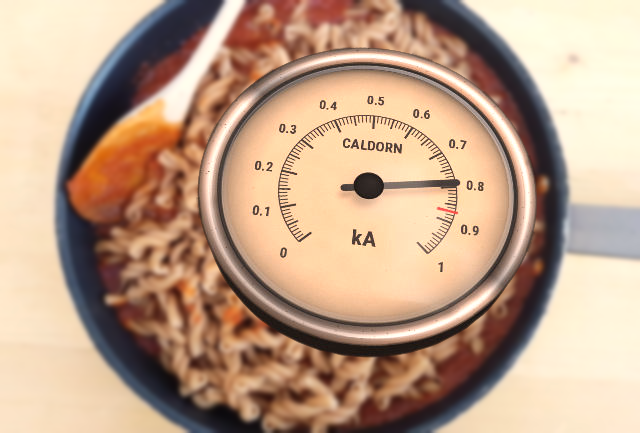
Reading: value=0.8 unit=kA
